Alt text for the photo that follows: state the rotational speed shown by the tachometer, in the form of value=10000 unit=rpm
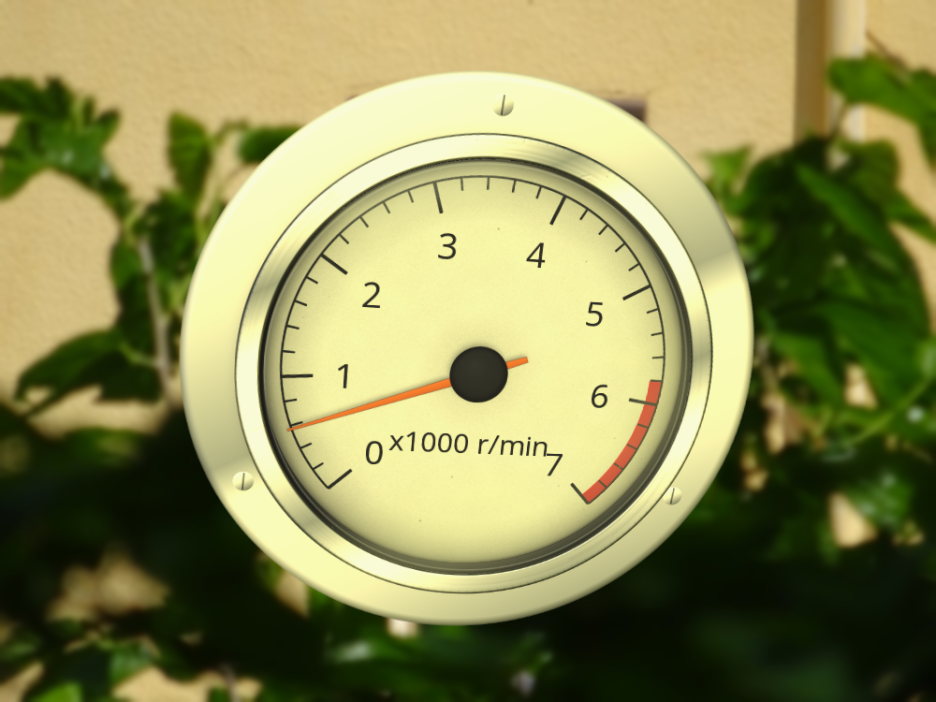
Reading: value=600 unit=rpm
